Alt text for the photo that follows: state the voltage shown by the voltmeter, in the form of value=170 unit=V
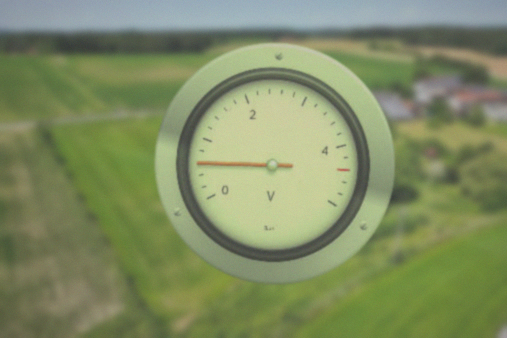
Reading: value=0.6 unit=V
